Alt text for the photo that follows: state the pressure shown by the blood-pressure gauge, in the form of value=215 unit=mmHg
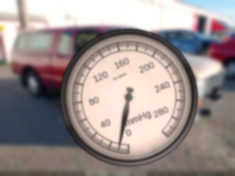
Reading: value=10 unit=mmHg
